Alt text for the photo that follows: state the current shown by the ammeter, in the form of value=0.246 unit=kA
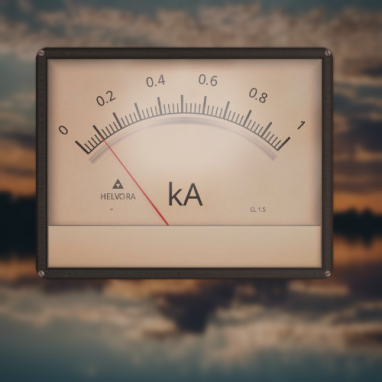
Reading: value=0.1 unit=kA
